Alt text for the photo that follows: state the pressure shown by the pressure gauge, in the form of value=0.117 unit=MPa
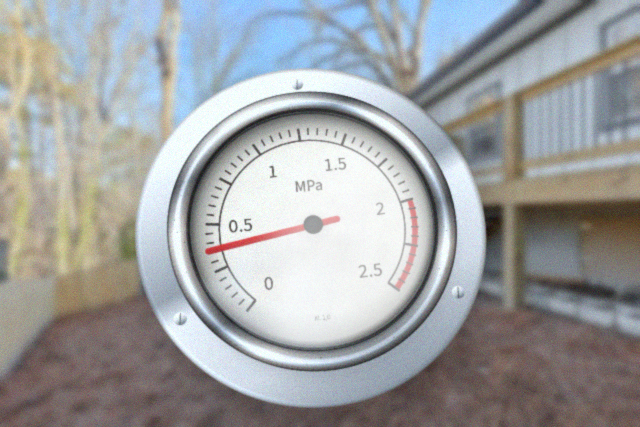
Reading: value=0.35 unit=MPa
